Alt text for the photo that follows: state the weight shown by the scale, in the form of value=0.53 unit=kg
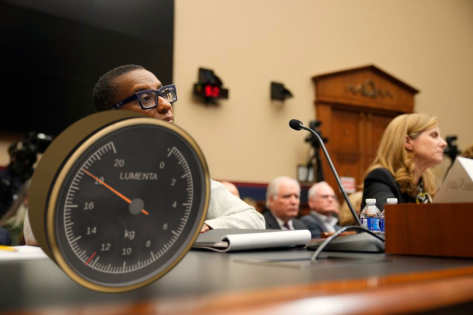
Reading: value=18 unit=kg
